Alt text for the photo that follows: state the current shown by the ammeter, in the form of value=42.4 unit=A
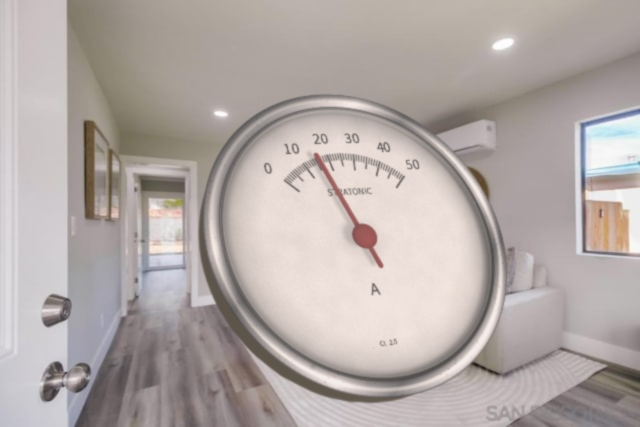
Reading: value=15 unit=A
